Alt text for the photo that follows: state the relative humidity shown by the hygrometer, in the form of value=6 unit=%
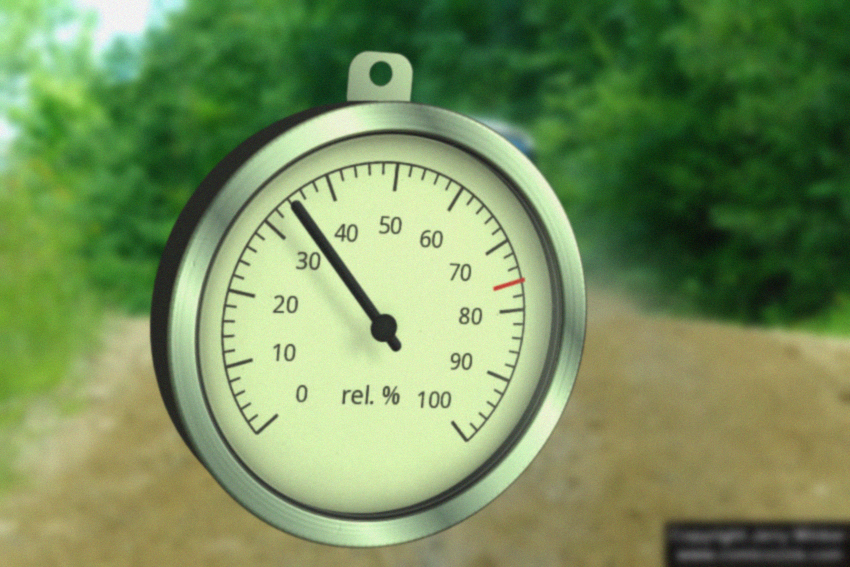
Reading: value=34 unit=%
